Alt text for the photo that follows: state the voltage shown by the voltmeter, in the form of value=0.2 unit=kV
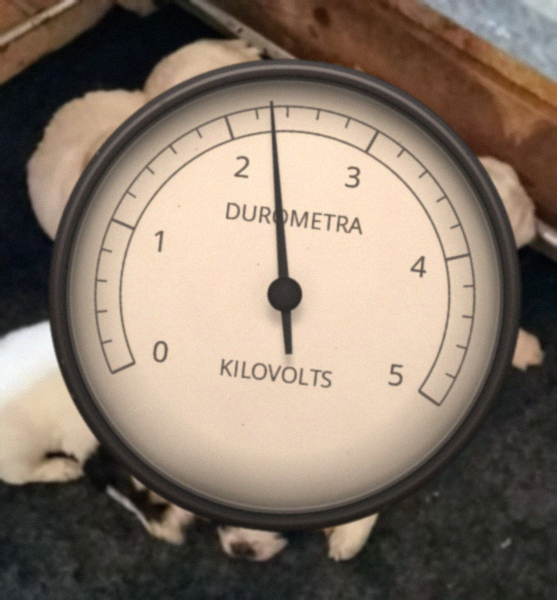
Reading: value=2.3 unit=kV
